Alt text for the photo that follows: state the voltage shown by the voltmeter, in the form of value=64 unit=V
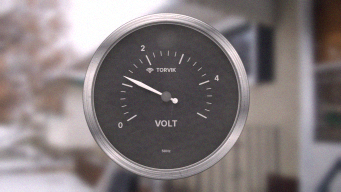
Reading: value=1.2 unit=V
